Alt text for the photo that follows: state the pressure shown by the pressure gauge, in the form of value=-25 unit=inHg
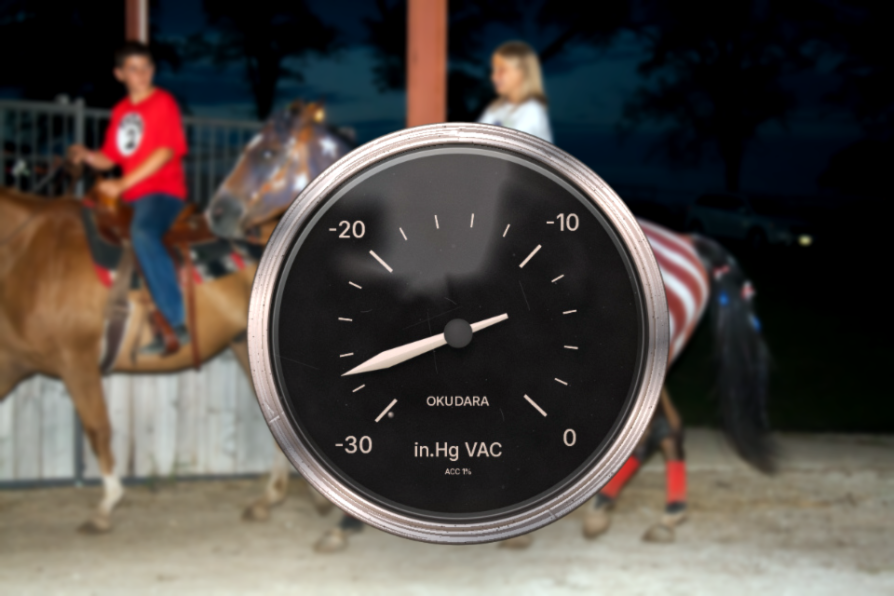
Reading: value=-27 unit=inHg
